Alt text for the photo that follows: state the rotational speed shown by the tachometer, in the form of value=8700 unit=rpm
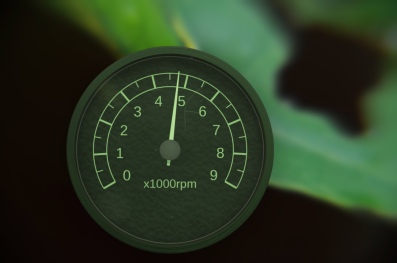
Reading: value=4750 unit=rpm
